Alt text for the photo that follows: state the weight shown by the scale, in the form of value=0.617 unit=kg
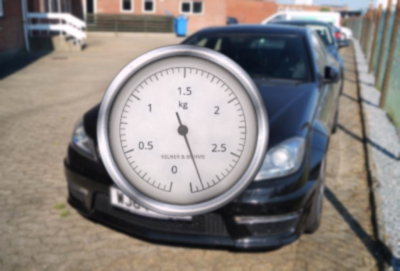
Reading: value=2.9 unit=kg
